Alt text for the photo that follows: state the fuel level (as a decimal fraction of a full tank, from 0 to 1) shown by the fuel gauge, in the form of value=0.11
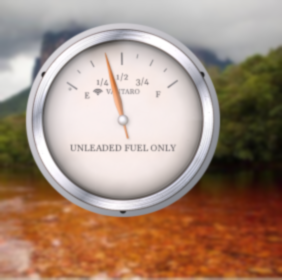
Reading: value=0.375
